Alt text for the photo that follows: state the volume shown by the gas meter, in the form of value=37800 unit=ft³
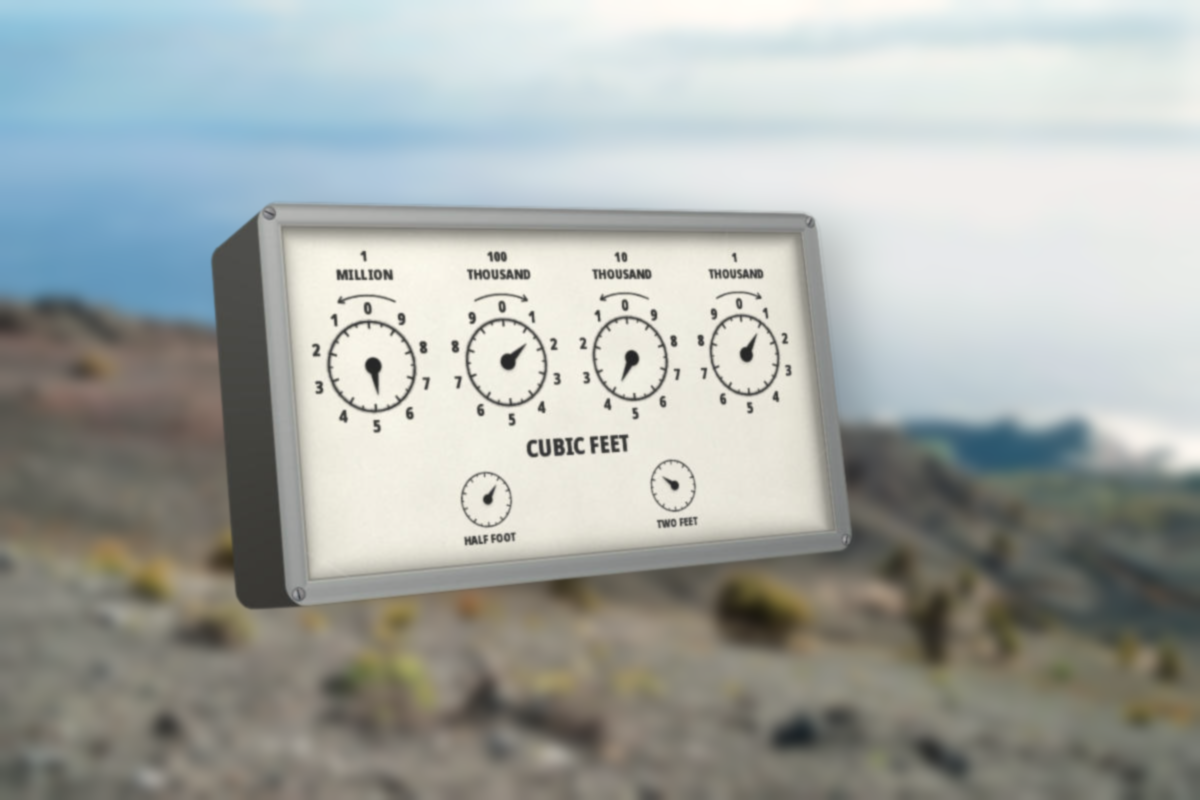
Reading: value=514100 unit=ft³
